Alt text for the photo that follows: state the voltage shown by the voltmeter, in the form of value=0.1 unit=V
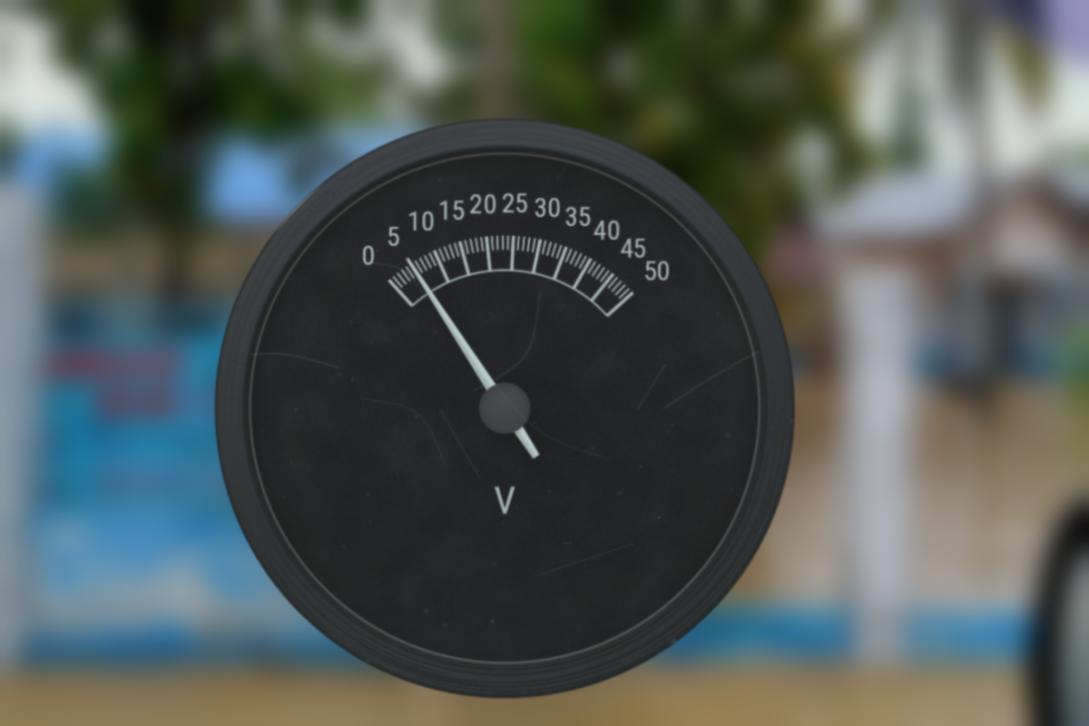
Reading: value=5 unit=V
